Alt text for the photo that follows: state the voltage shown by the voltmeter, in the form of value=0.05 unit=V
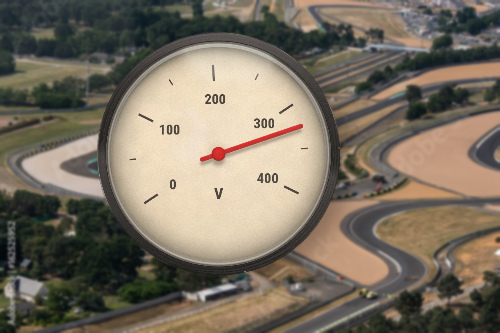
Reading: value=325 unit=V
